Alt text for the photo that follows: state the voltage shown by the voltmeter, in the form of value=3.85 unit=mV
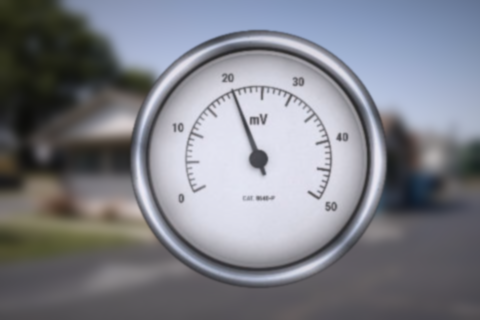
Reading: value=20 unit=mV
